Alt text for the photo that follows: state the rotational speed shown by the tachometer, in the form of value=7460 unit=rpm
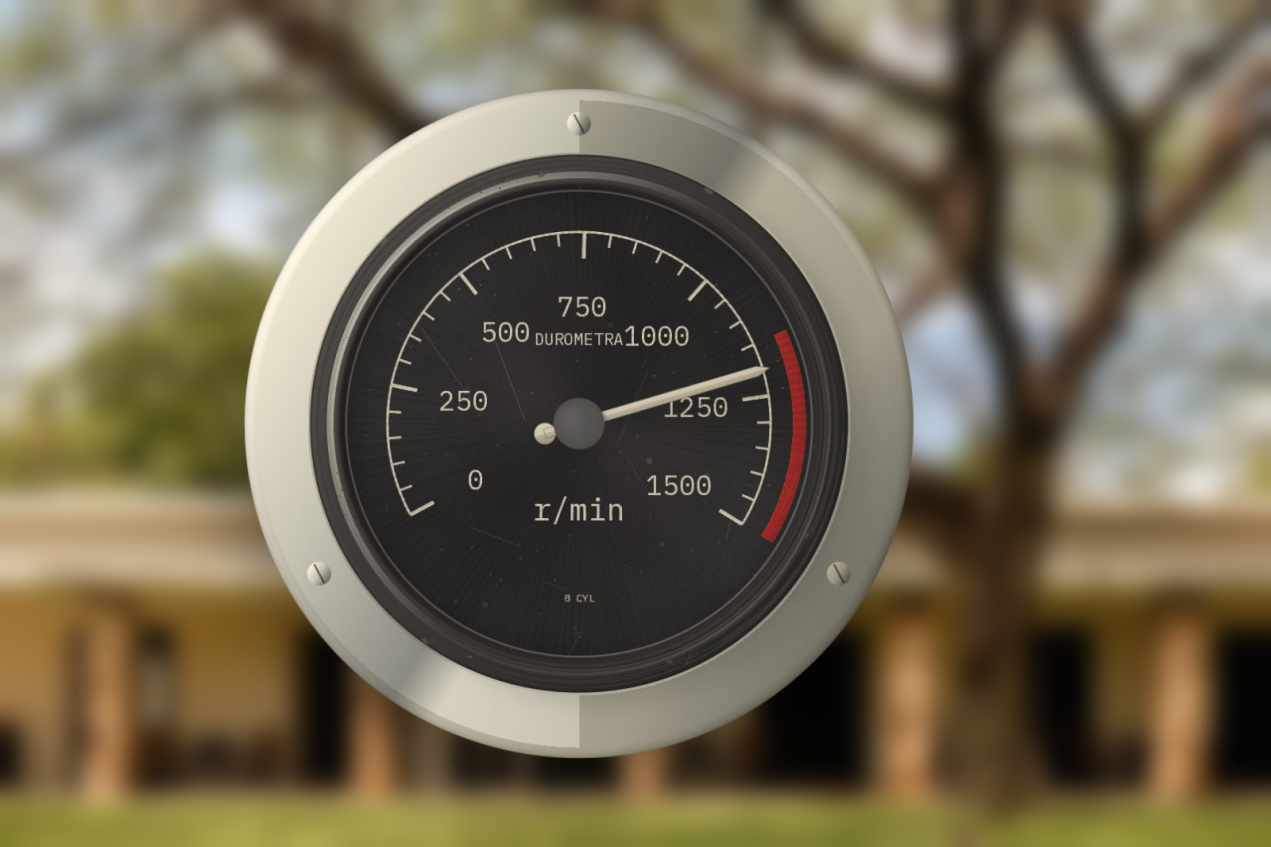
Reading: value=1200 unit=rpm
